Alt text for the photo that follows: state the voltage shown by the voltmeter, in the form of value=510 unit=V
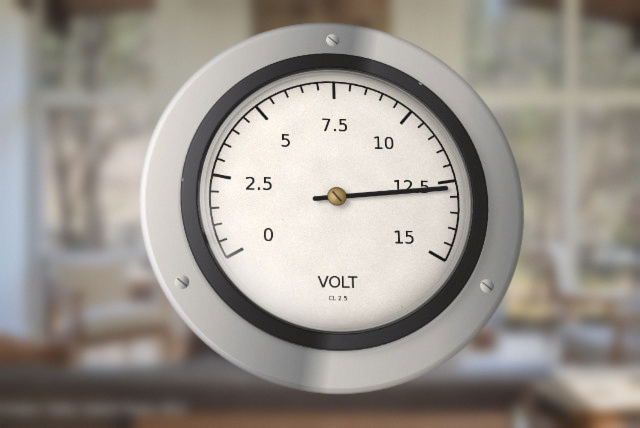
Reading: value=12.75 unit=V
